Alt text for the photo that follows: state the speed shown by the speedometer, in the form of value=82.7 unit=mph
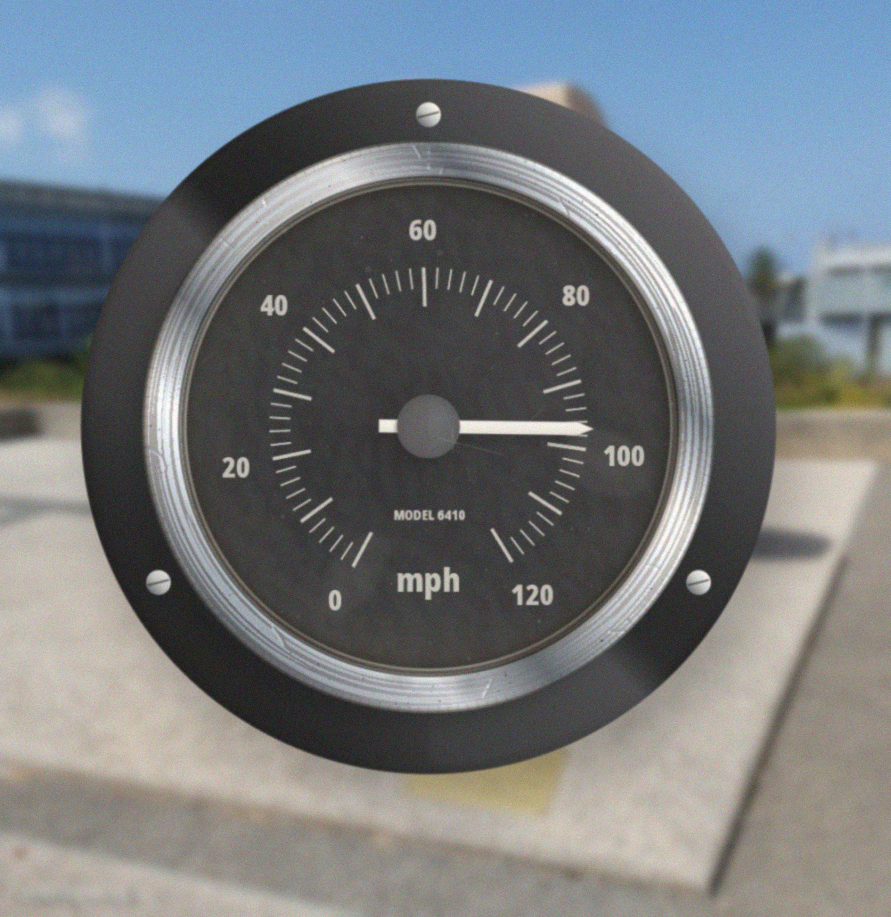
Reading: value=97 unit=mph
